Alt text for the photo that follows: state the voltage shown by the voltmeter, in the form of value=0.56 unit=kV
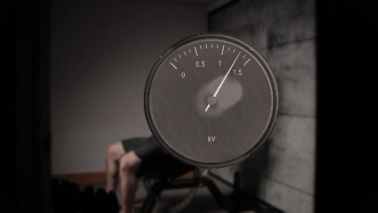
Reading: value=1.3 unit=kV
